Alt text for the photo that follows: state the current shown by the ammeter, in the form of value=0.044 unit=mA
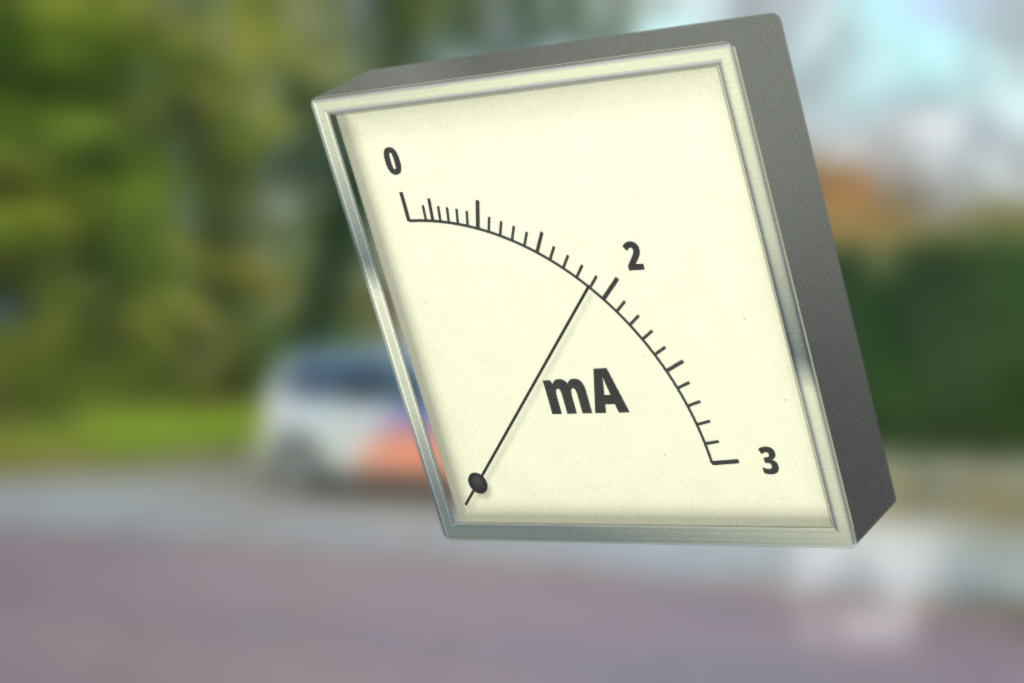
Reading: value=1.9 unit=mA
